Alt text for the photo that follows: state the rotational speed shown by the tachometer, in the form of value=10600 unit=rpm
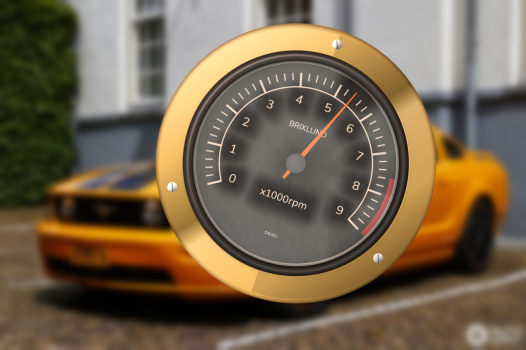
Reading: value=5400 unit=rpm
